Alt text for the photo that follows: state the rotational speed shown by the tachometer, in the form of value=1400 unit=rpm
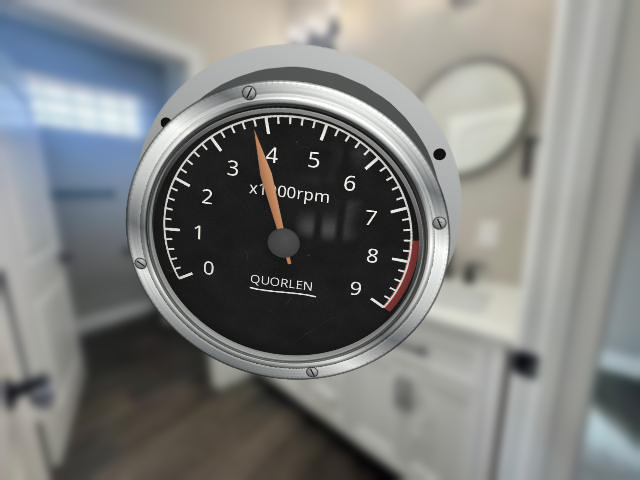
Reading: value=3800 unit=rpm
